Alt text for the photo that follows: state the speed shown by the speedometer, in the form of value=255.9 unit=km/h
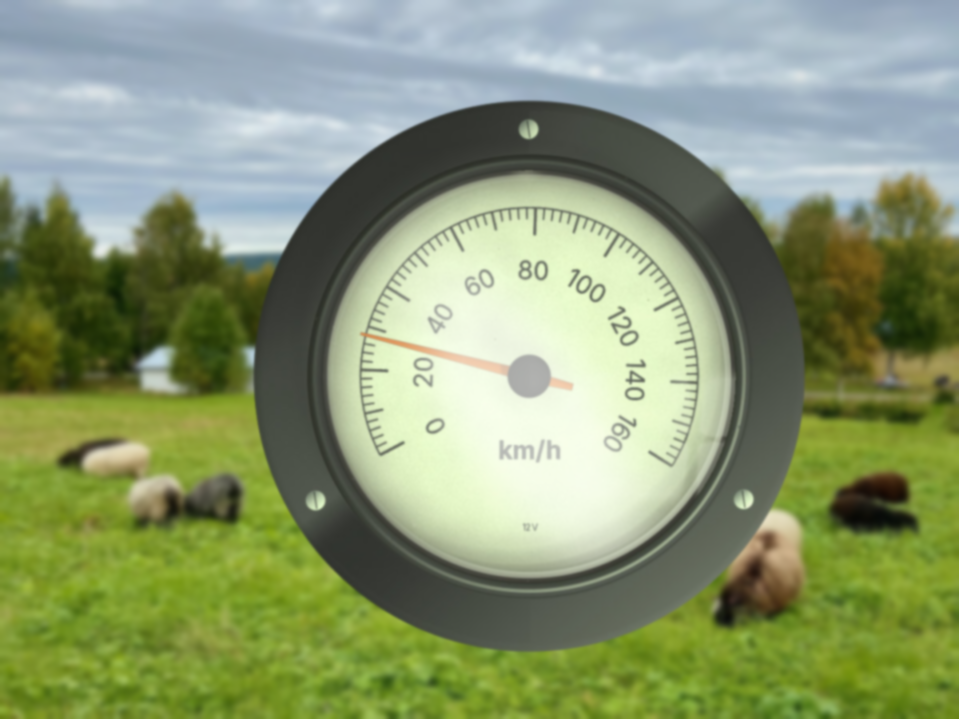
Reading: value=28 unit=km/h
